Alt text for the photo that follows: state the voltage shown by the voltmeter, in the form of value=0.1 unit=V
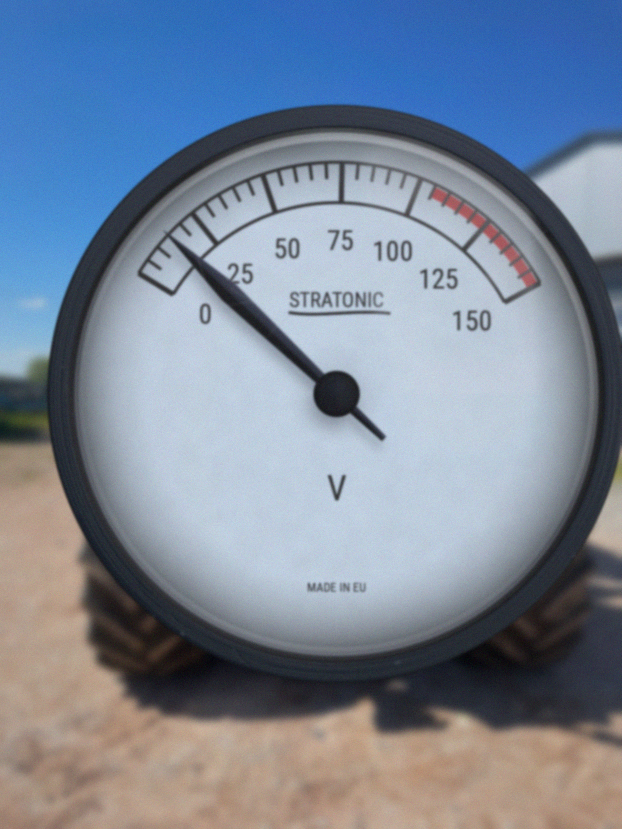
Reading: value=15 unit=V
